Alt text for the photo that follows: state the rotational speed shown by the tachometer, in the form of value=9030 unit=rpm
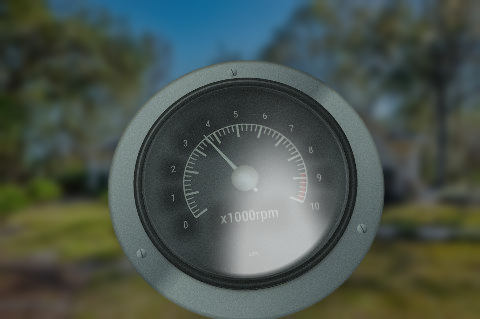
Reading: value=3600 unit=rpm
